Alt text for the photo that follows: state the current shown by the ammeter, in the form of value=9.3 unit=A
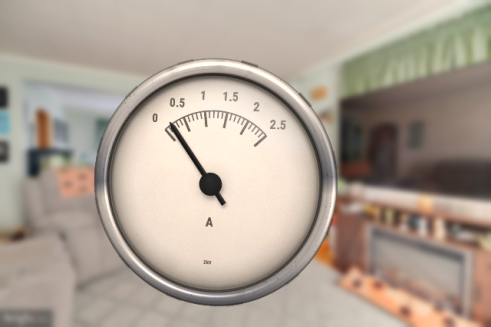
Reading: value=0.2 unit=A
